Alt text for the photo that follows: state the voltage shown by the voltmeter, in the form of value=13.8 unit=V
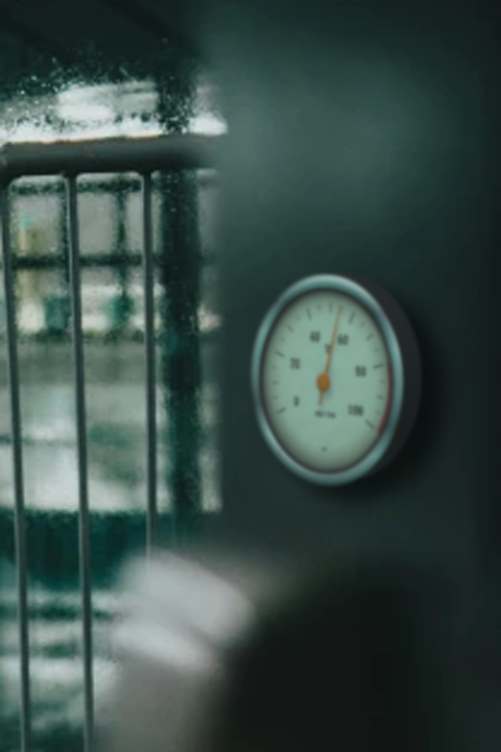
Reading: value=55 unit=V
